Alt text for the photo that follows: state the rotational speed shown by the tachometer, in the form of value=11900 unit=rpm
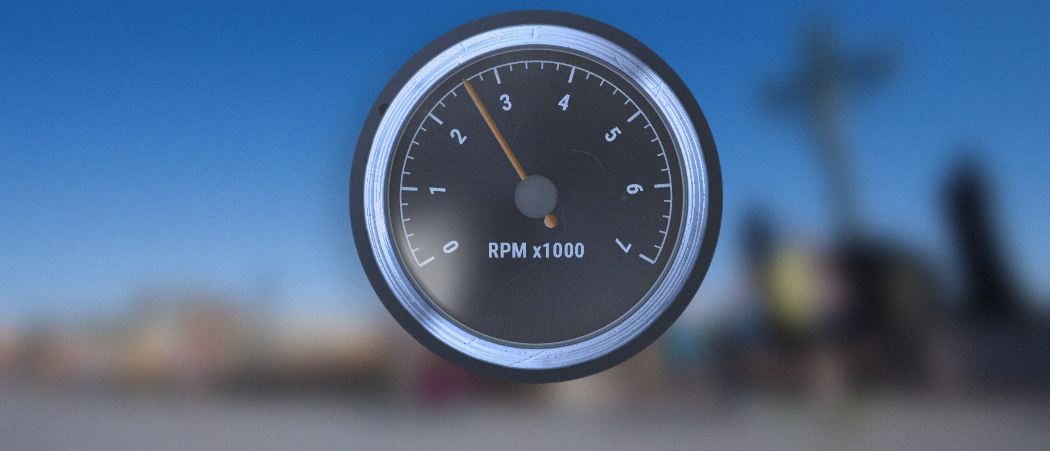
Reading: value=2600 unit=rpm
